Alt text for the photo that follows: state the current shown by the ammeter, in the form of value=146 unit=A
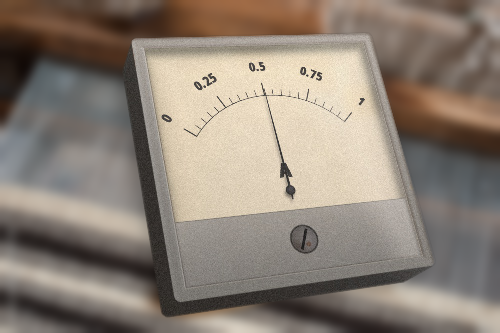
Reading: value=0.5 unit=A
